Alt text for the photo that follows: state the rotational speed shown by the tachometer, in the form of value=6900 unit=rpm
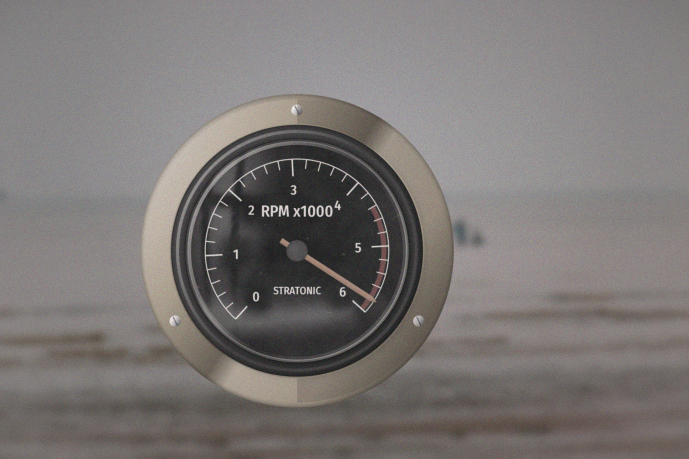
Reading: value=5800 unit=rpm
